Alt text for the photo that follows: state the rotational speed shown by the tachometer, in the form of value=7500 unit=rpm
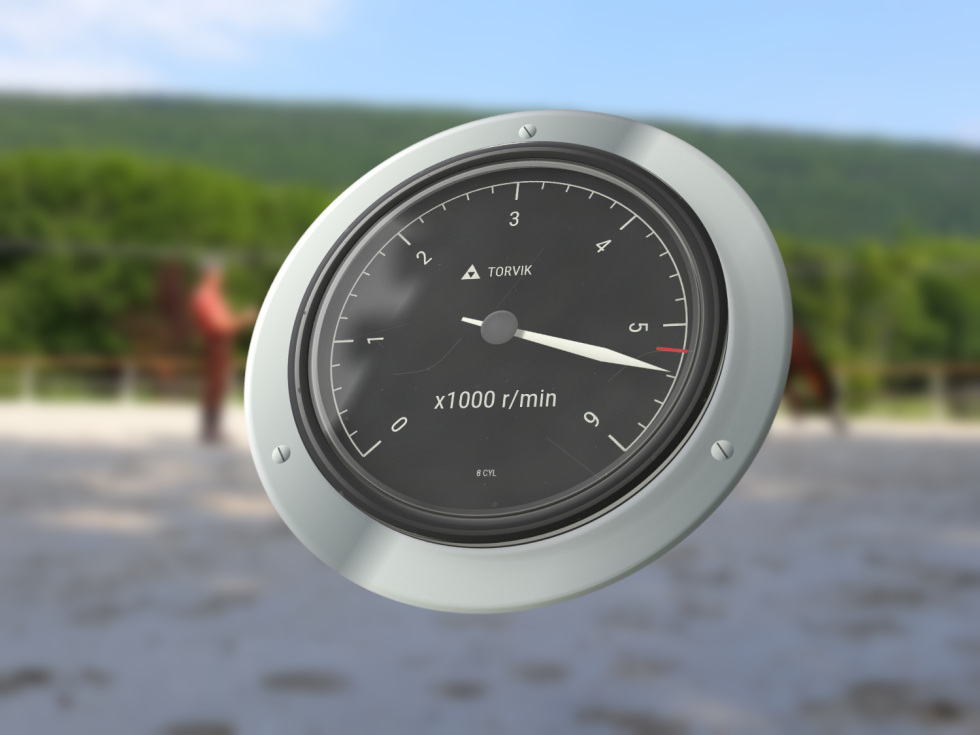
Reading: value=5400 unit=rpm
